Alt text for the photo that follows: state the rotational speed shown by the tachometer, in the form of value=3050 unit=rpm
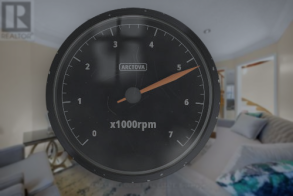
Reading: value=5200 unit=rpm
